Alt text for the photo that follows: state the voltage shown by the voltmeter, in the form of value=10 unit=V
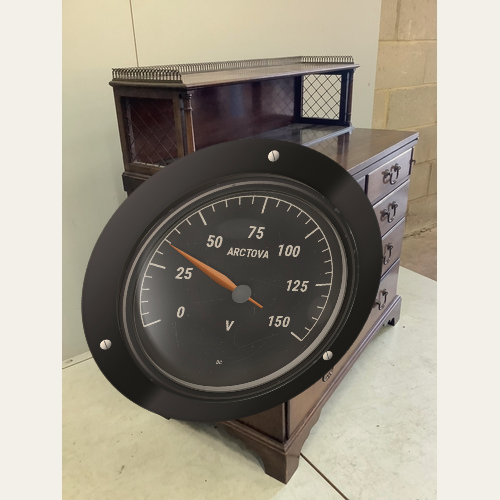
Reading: value=35 unit=V
